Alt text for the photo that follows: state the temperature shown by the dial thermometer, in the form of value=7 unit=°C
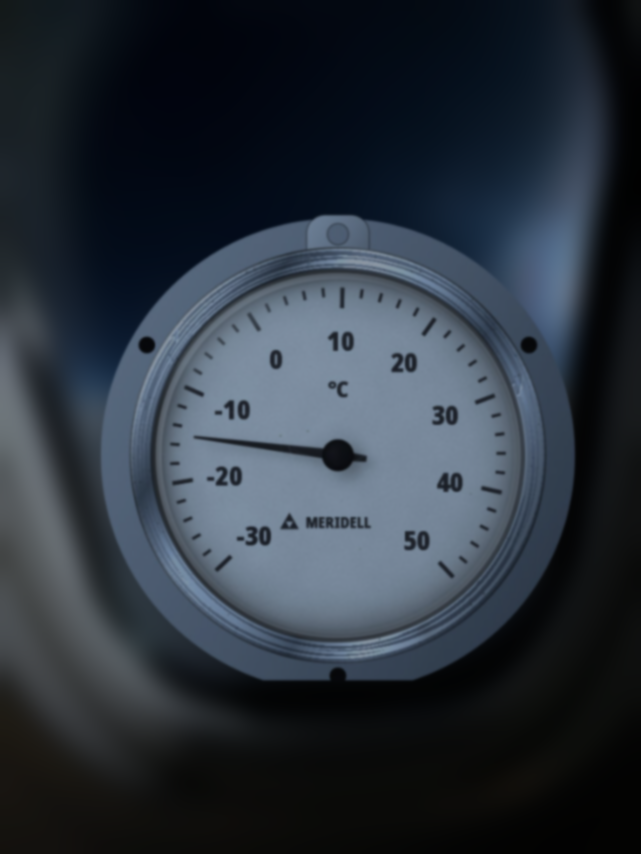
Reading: value=-15 unit=°C
